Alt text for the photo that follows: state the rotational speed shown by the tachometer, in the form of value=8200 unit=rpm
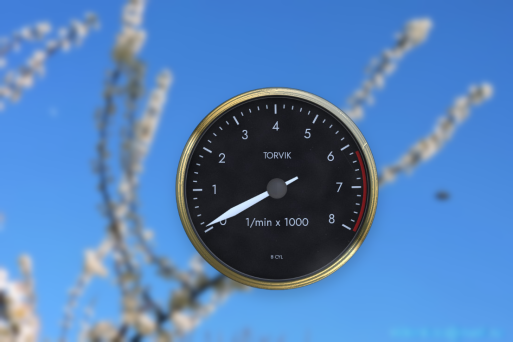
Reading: value=100 unit=rpm
